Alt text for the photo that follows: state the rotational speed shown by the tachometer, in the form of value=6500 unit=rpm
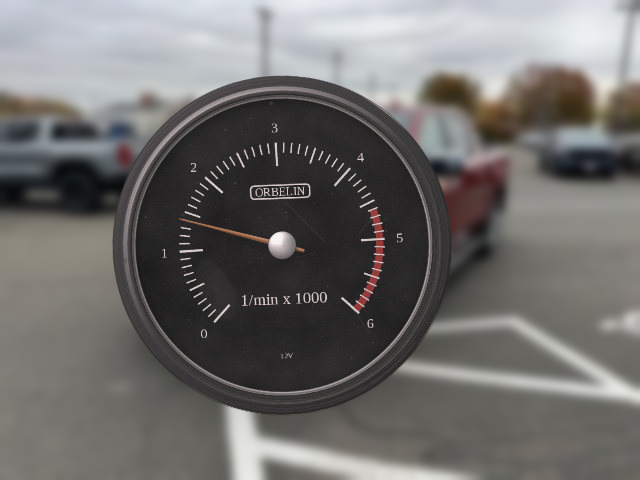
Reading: value=1400 unit=rpm
